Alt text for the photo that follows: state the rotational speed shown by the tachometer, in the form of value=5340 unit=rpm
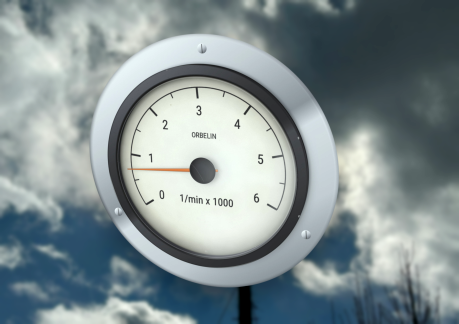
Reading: value=750 unit=rpm
